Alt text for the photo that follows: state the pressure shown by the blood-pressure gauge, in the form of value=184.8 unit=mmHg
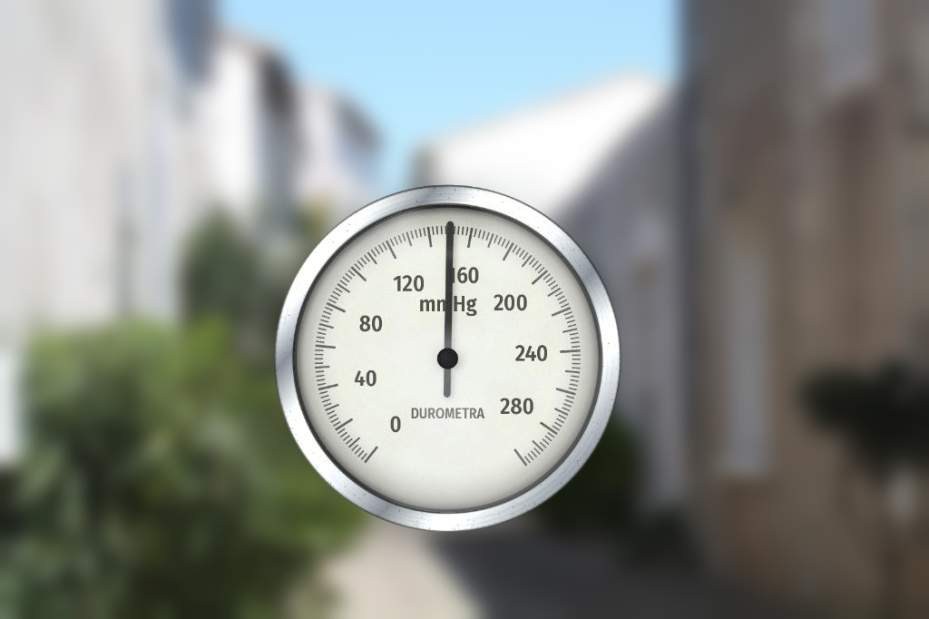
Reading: value=150 unit=mmHg
